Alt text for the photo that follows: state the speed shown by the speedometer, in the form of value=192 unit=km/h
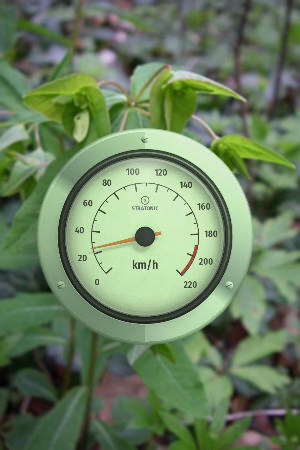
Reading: value=25 unit=km/h
